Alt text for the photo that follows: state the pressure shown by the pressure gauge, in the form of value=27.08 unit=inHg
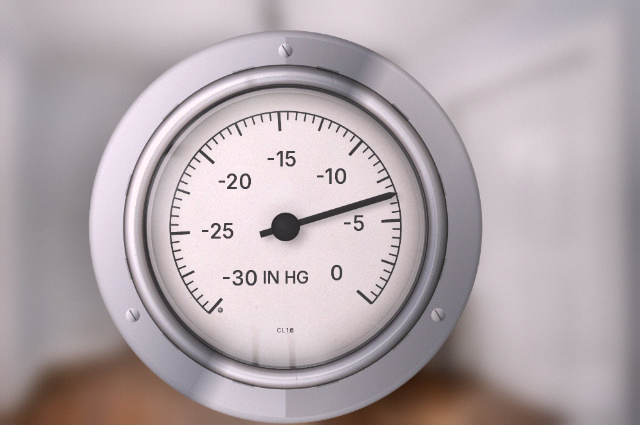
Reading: value=-6.5 unit=inHg
